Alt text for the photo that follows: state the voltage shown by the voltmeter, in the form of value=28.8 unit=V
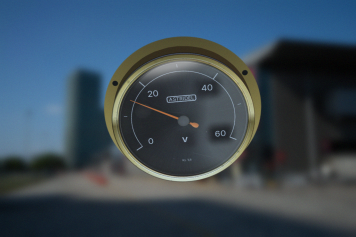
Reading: value=15 unit=V
